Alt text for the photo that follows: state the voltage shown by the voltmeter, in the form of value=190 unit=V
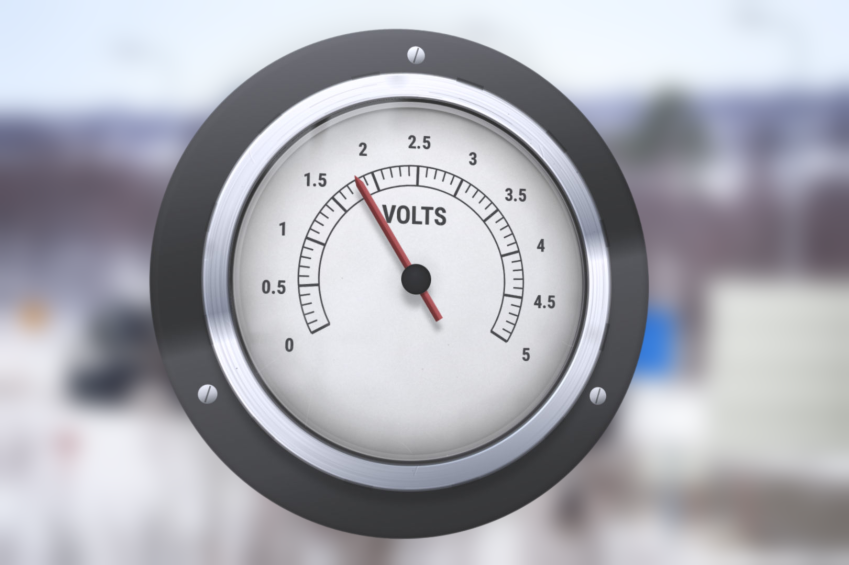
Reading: value=1.8 unit=V
